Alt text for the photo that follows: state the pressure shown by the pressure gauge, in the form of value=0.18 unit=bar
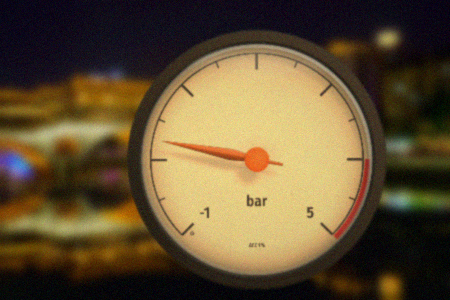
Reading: value=0.25 unit=bar
